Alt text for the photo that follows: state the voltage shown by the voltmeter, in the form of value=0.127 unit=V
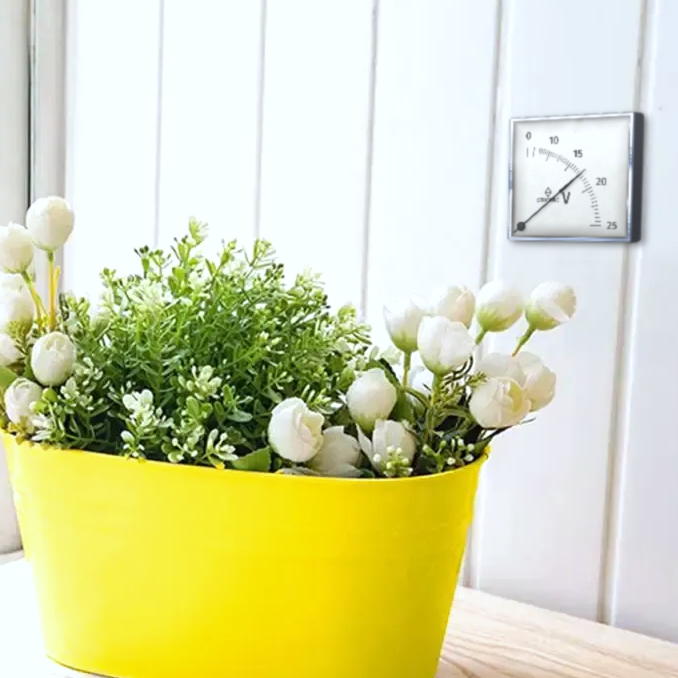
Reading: value=17.5 unit=V
